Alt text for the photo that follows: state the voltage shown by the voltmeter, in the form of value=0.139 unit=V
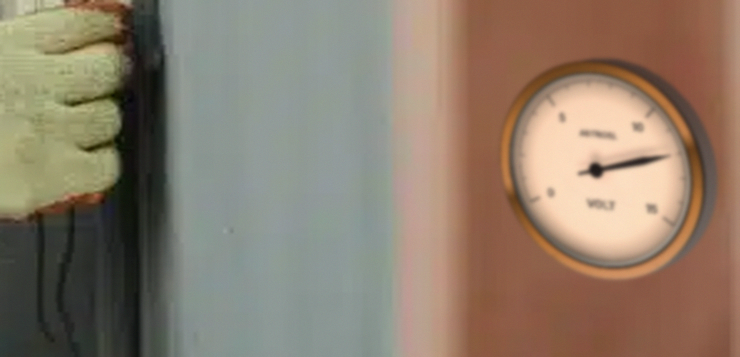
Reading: value=12 unit=V
